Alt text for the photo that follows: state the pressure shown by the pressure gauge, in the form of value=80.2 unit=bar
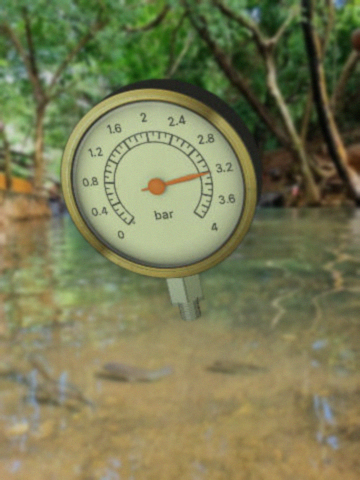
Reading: value=3.2 unit=bar
